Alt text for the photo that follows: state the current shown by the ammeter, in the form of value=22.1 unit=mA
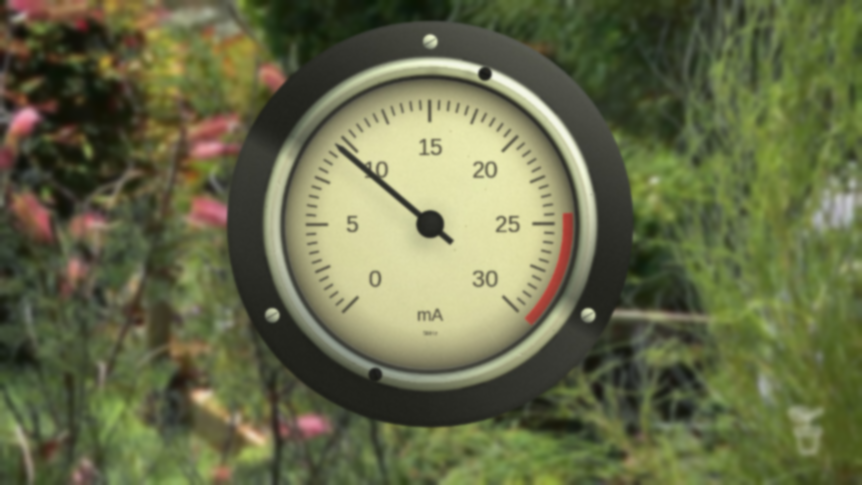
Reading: value=9.5 unit=mA
